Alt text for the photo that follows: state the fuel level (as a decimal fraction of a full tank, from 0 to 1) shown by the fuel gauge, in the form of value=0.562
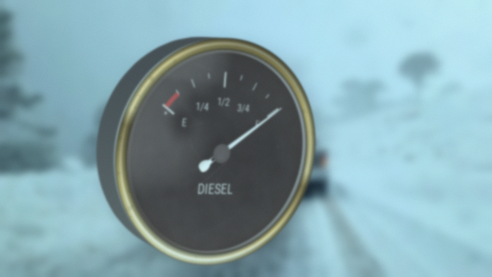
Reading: value=1
